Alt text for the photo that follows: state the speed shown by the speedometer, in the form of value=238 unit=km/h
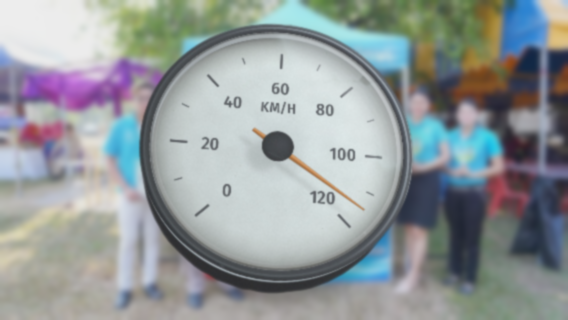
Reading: value=115 unit=km/h
